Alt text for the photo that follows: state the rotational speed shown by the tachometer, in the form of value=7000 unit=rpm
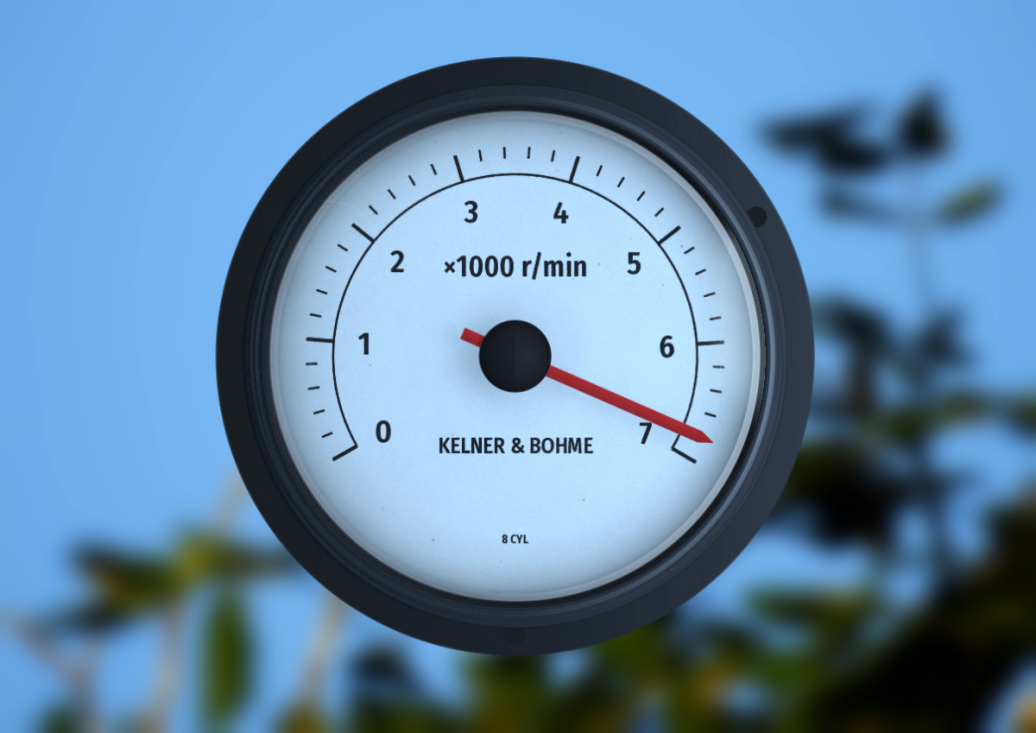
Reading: value=6800 unit=rpm
